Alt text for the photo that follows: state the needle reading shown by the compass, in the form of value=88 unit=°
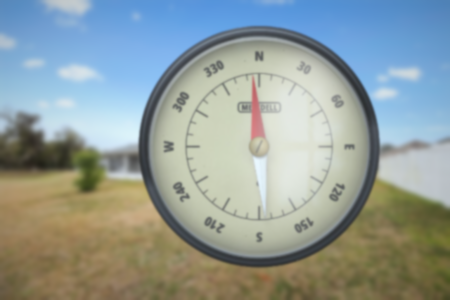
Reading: value=355 unit=°
